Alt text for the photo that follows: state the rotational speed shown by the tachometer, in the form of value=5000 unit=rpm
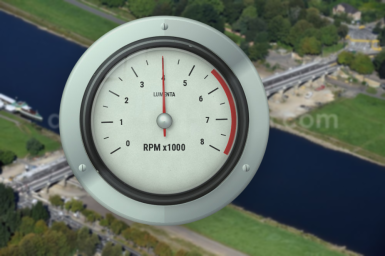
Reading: value=4000 unit=rpm
